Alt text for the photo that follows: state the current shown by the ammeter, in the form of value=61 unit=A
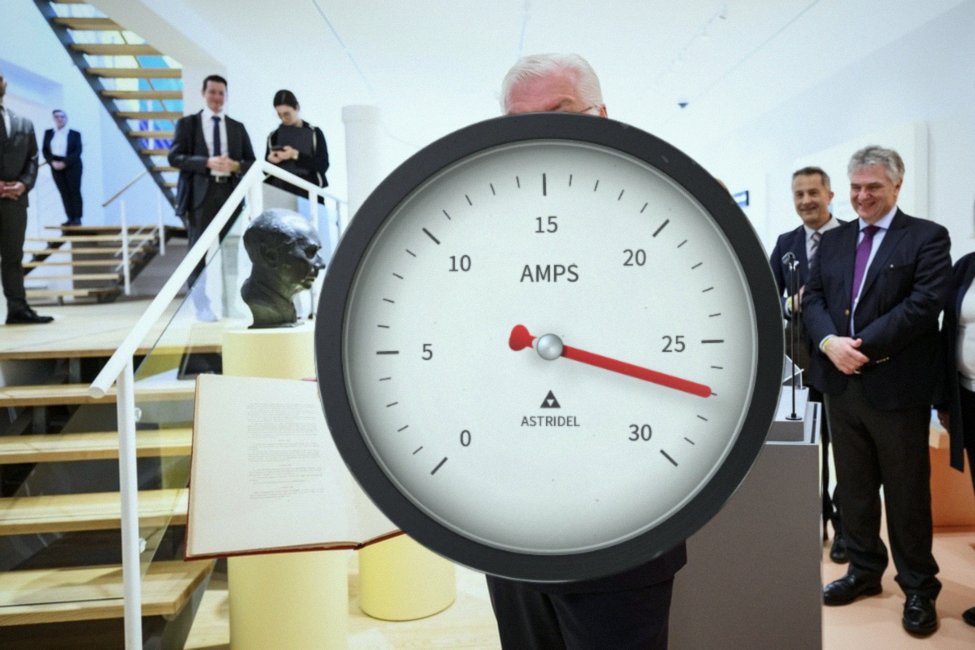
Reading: value=27 unit=A
